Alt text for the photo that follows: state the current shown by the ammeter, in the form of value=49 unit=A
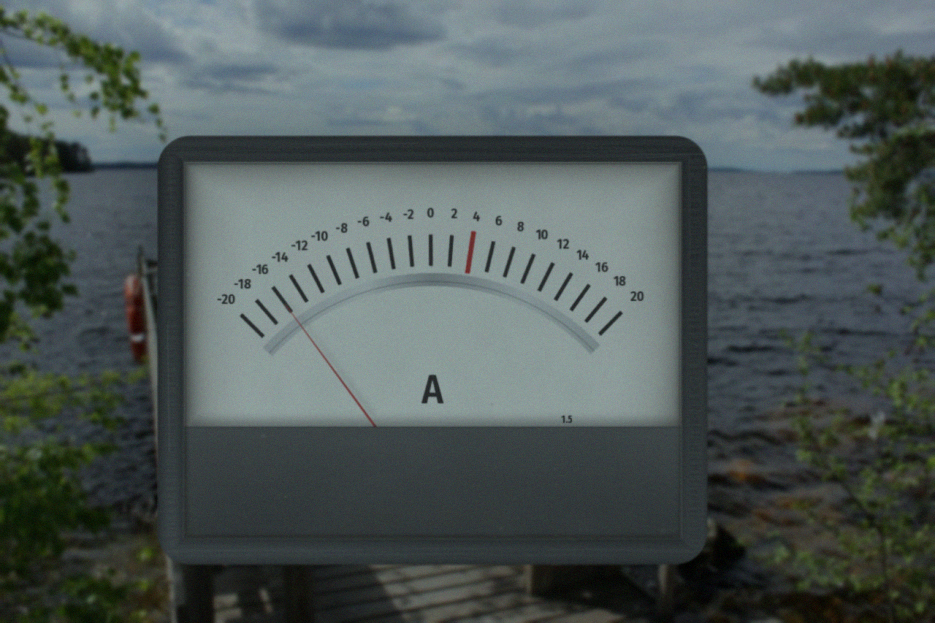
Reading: value=-16 unit=A
